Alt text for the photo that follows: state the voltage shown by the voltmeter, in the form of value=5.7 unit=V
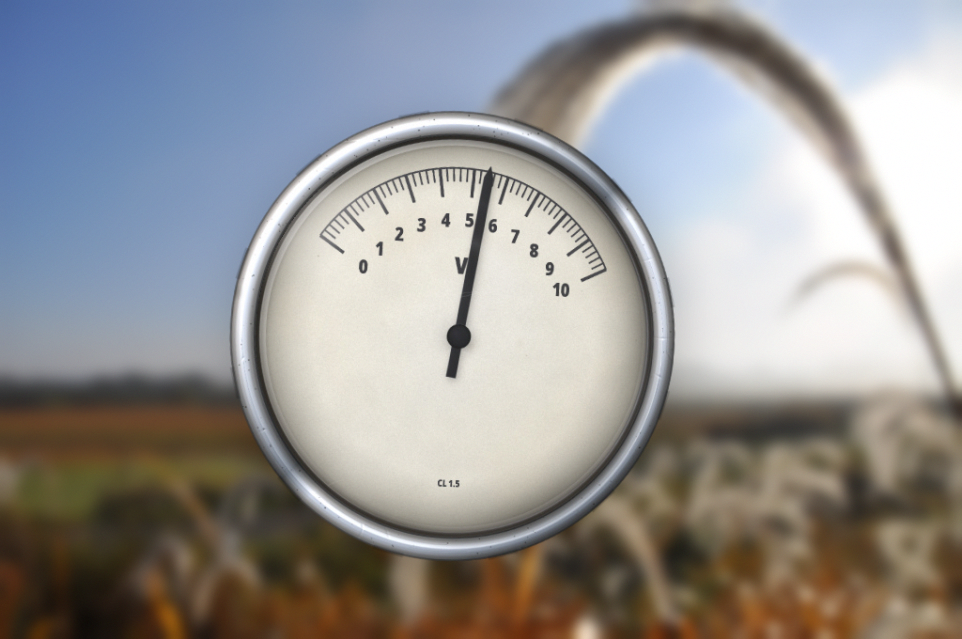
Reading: value=5.4 unit=V
